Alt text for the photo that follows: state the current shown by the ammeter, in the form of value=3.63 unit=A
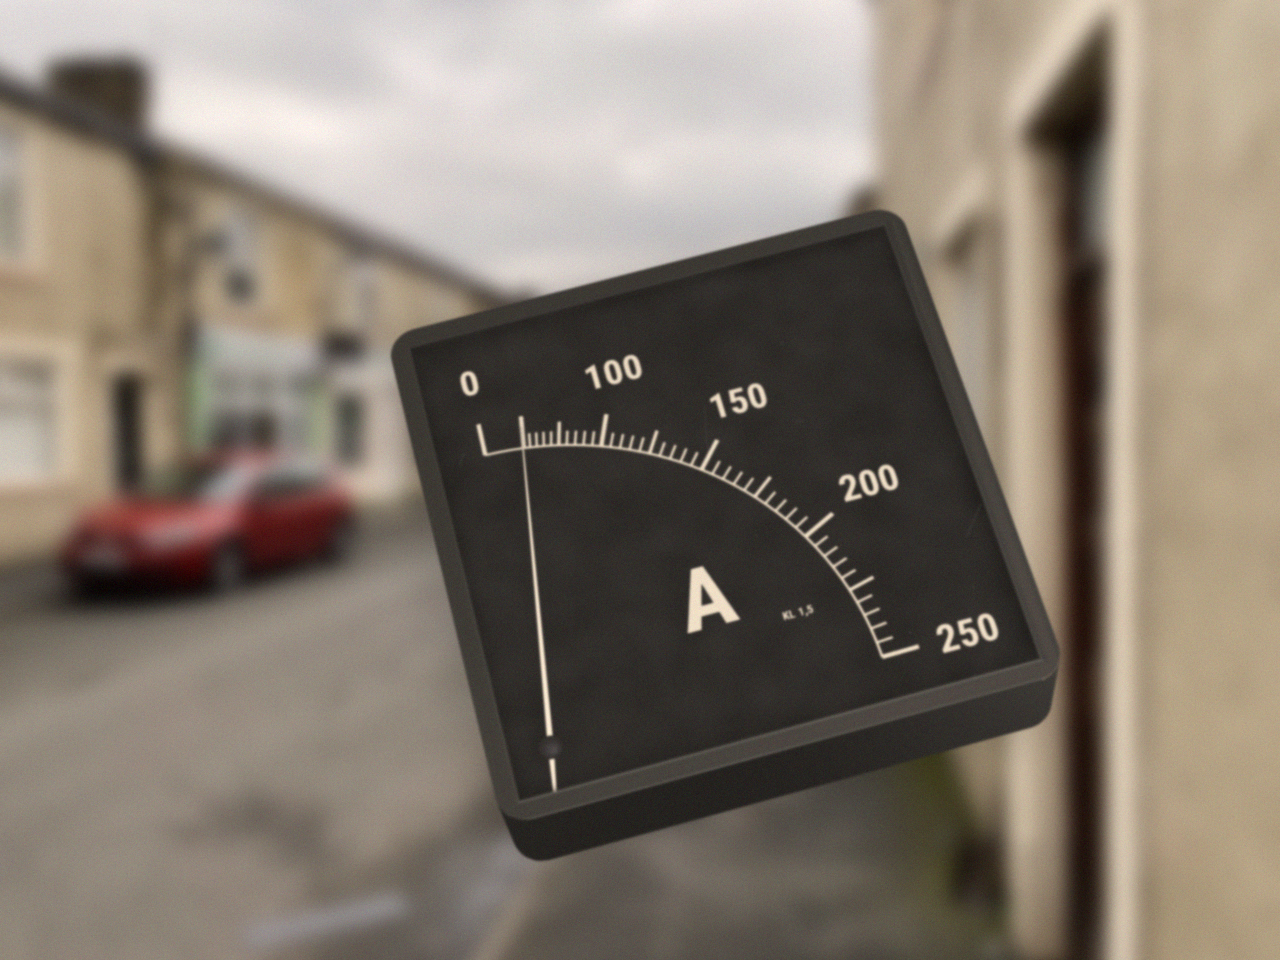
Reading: value=50 unit=A
